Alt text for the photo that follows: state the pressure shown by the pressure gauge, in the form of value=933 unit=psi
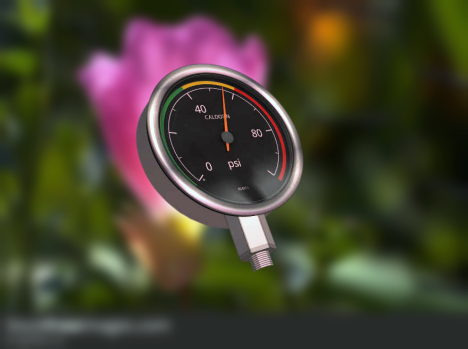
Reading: value=55 unit=psi
